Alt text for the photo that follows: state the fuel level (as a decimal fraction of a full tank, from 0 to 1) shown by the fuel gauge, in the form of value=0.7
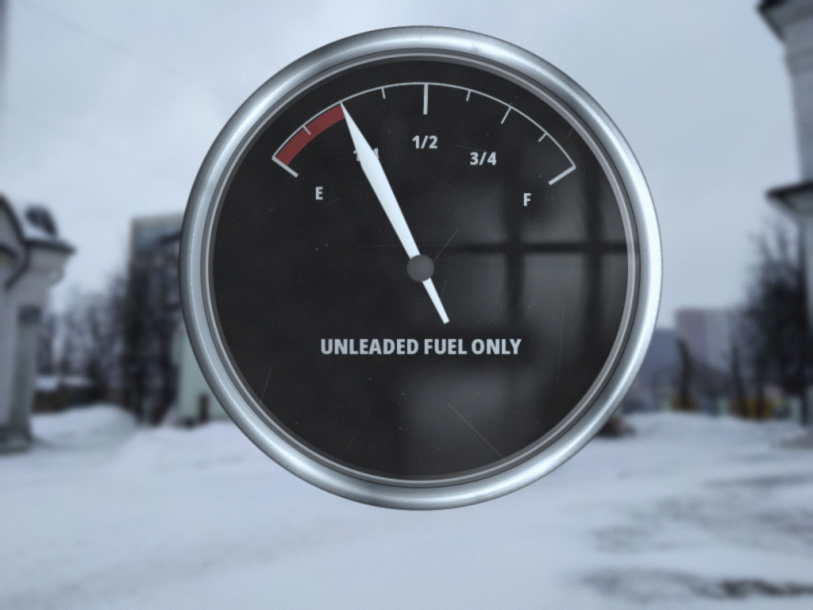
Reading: value=0.25
